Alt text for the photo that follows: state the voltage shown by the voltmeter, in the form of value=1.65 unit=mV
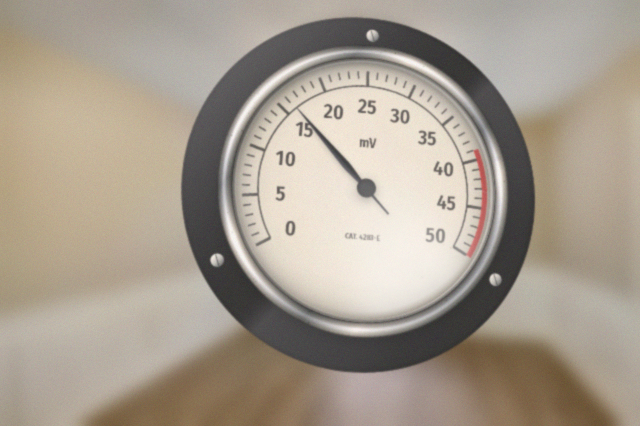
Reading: value=16 unit=mV
